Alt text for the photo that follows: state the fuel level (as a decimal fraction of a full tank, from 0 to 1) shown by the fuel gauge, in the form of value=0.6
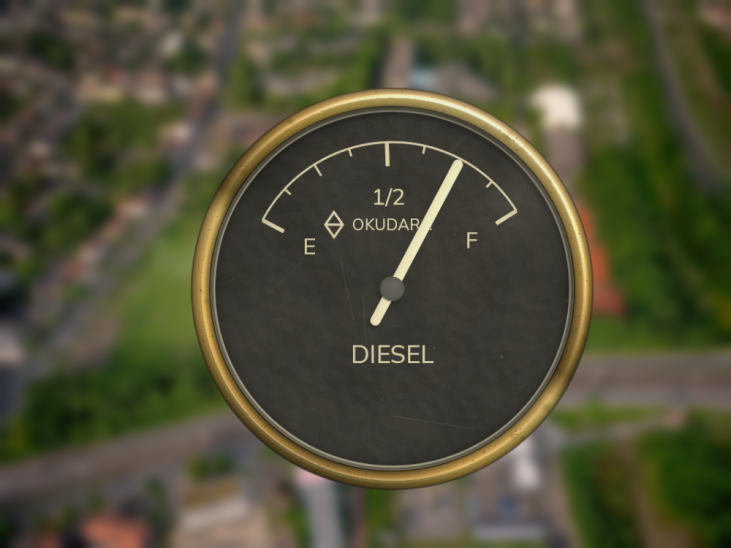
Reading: value=0.75
